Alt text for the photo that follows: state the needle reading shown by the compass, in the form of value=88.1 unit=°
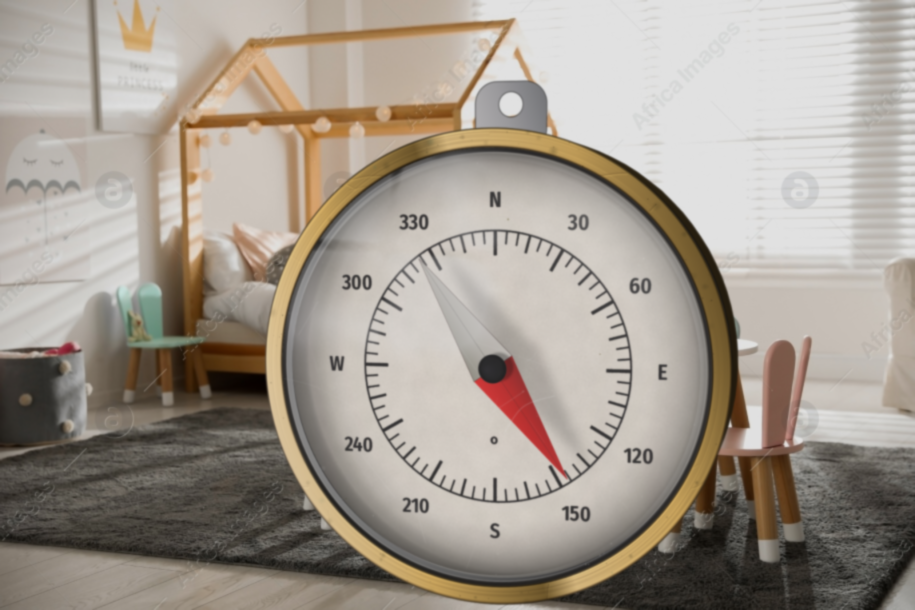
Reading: value=145 unit=°
